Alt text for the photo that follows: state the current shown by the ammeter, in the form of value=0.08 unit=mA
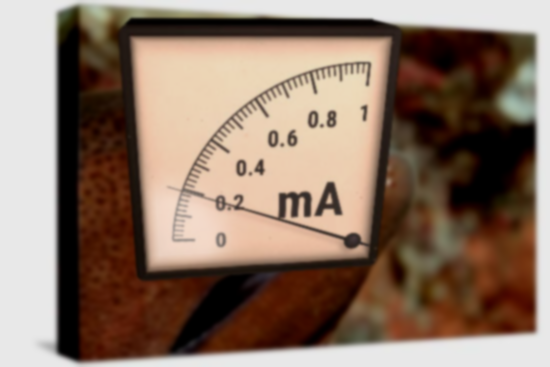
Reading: value=0.2 unit=mA
